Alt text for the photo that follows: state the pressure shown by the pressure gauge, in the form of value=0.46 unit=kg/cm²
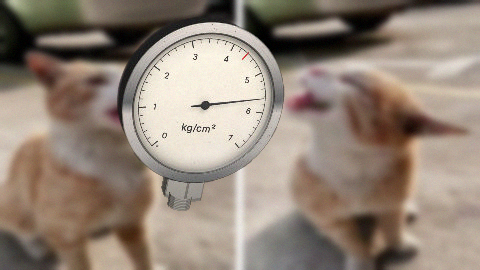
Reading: value=5.6 unit=kg/cm²
